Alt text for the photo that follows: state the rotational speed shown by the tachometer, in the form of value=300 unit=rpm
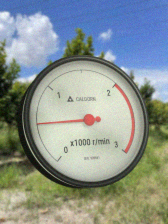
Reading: value=500 unit=rpm
